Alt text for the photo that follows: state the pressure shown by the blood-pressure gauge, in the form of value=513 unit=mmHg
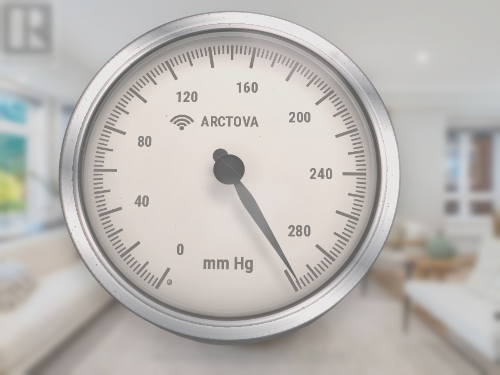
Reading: value=298 unit=mmHg
